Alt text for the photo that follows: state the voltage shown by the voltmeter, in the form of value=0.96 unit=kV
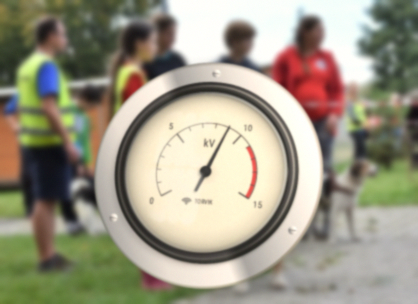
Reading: value=9 unit=kV
